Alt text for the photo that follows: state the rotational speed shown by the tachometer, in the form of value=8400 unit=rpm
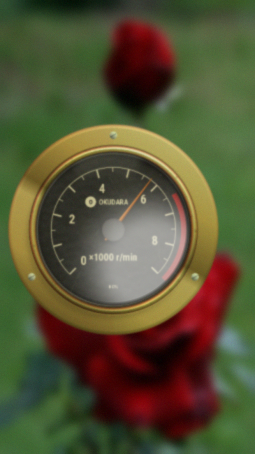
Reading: value=5750 unit=rpm
